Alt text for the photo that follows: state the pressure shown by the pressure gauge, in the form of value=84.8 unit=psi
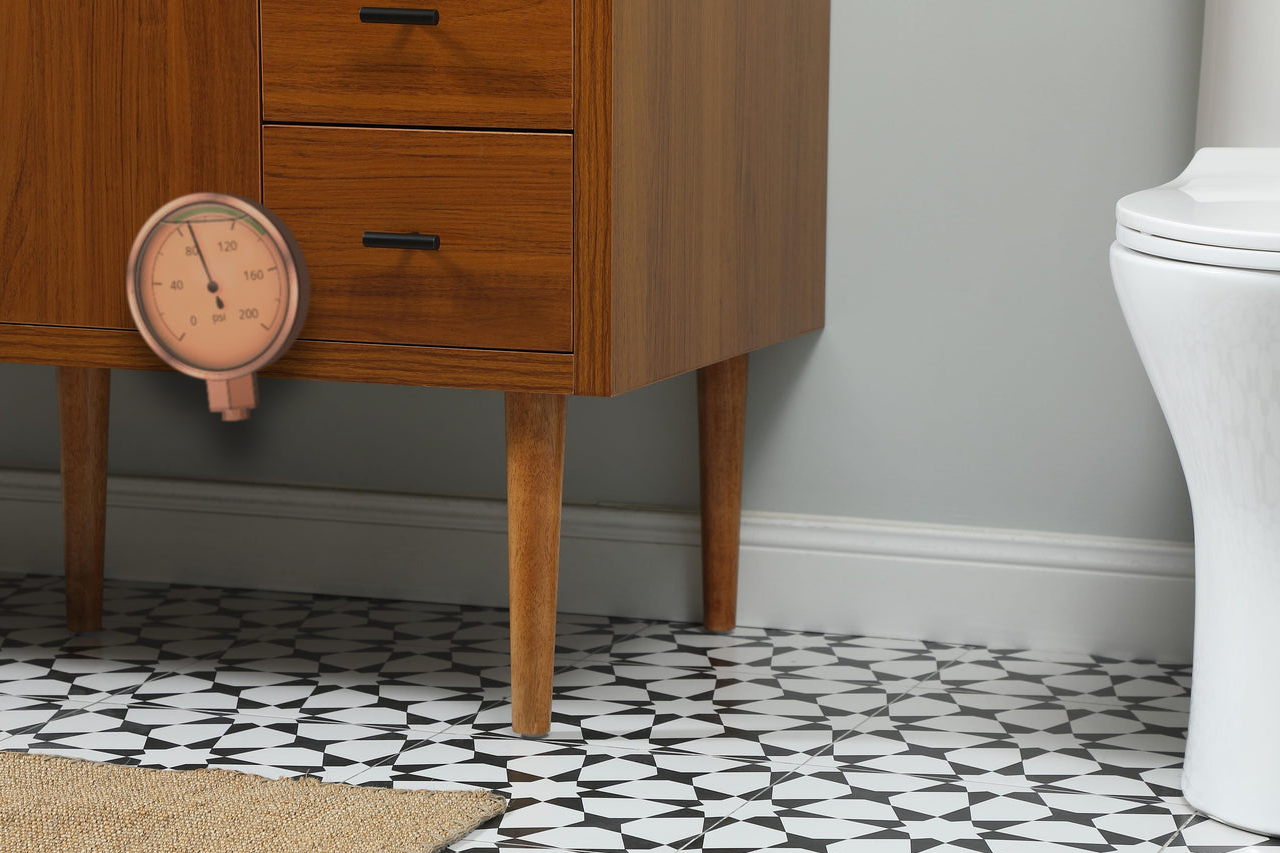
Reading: value=90 unit=psi
